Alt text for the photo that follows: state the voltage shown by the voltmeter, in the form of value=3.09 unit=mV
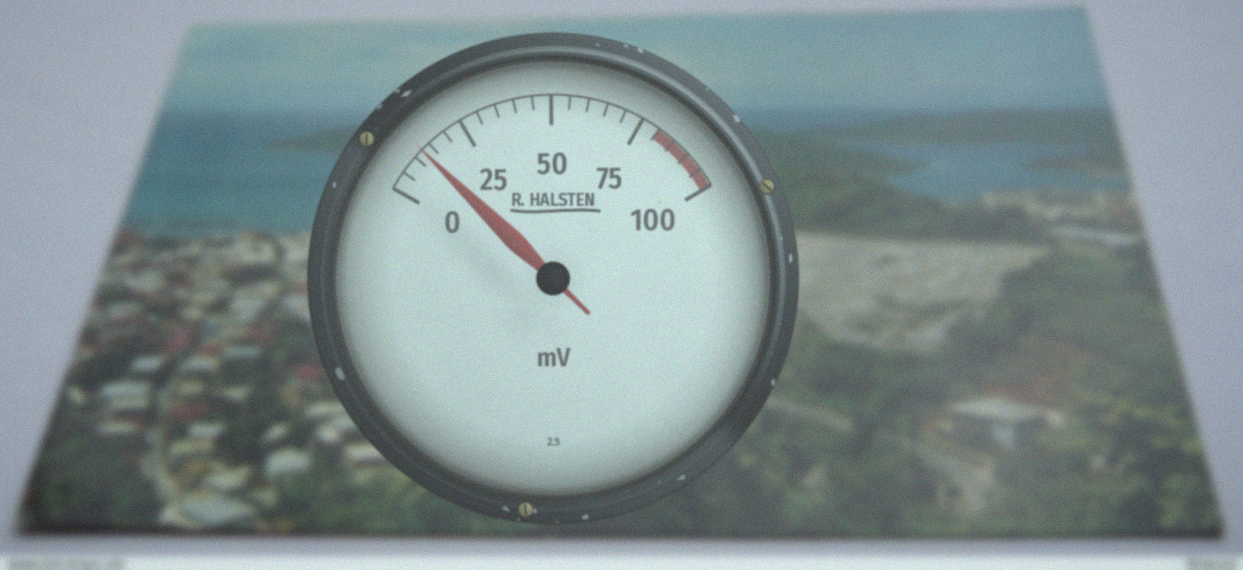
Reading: value=12.5 unit=mV
